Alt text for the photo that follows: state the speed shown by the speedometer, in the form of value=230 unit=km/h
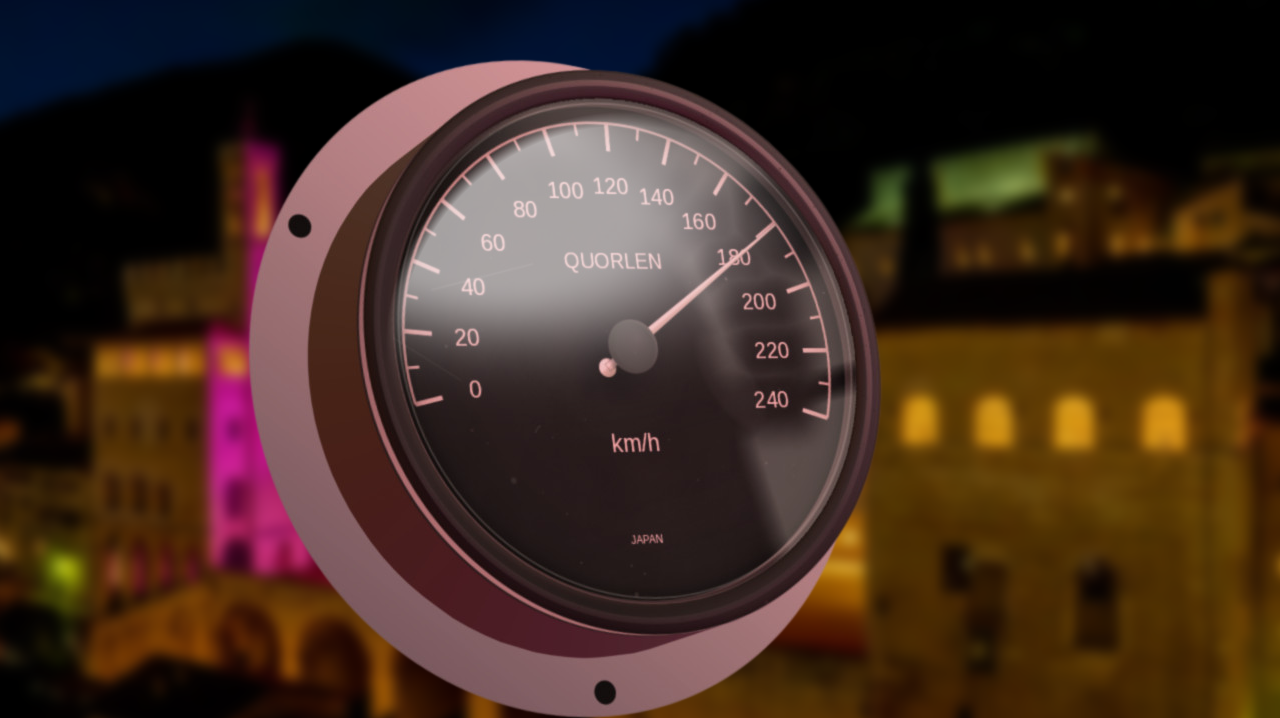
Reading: value=180 unit=km/h
